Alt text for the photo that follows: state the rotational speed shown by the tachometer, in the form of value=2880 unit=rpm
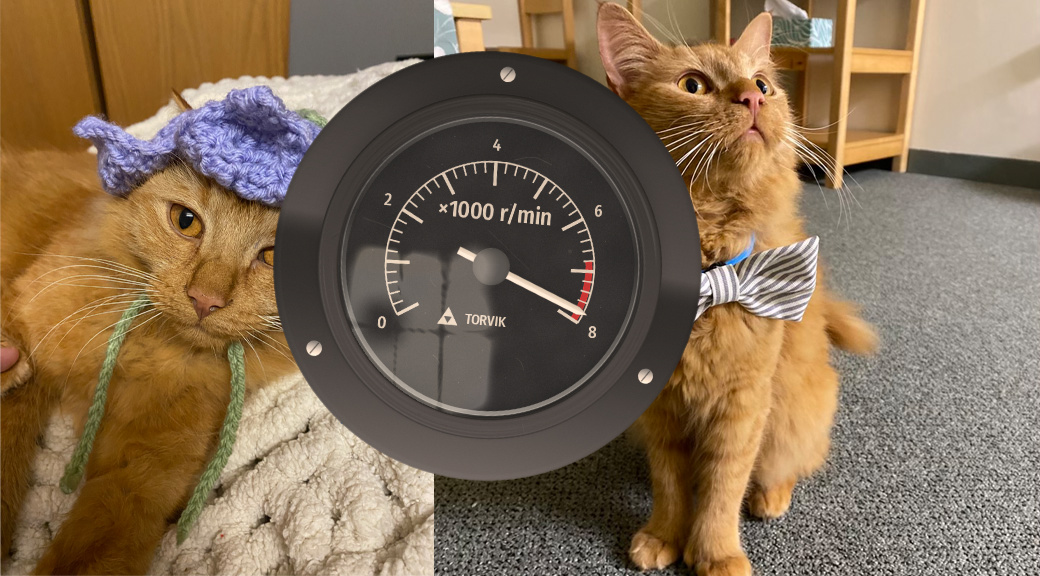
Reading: value=7800 unit=rpm
